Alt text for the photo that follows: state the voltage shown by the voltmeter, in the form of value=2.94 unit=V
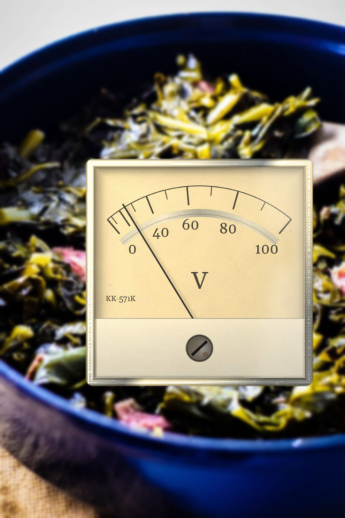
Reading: value=25 unit=V
